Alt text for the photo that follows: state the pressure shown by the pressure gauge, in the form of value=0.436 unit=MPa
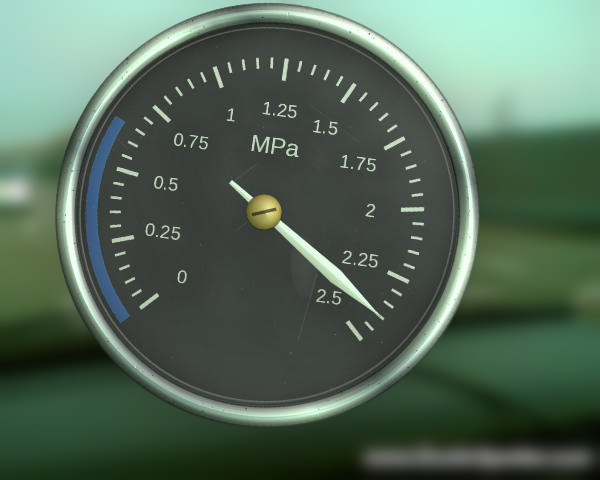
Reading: value=2.4 unit=MPa
